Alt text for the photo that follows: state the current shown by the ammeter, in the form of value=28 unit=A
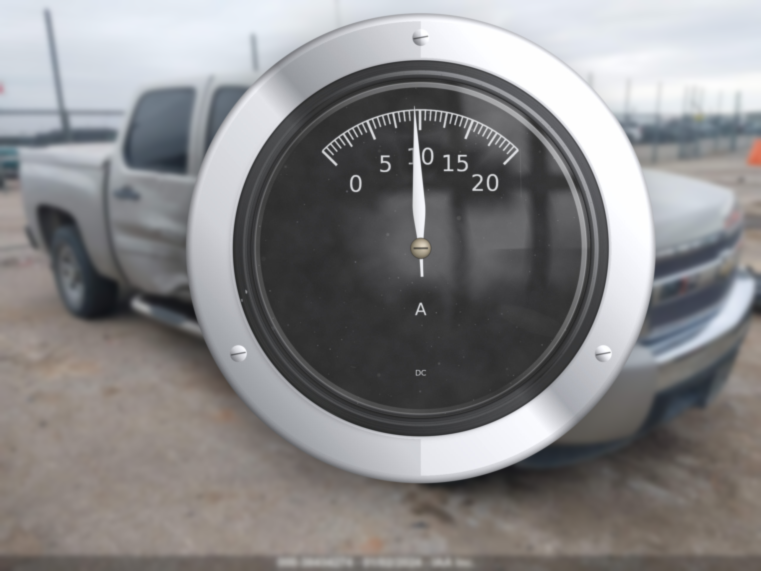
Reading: value=9.5 unit=A
